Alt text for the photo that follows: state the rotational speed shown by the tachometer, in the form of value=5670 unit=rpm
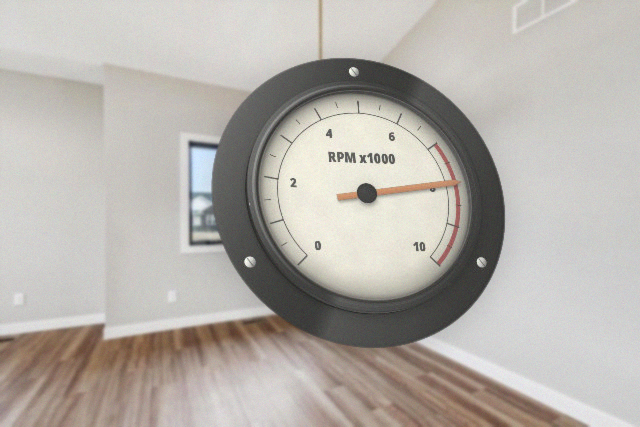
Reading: value=8000 unit=rpm
